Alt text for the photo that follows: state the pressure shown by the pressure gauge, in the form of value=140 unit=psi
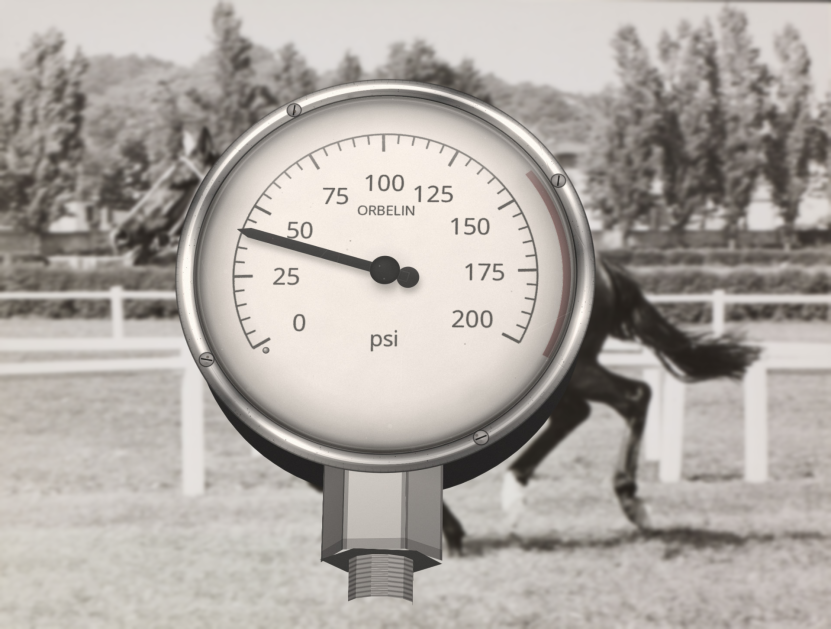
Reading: value=40 unit=psi
